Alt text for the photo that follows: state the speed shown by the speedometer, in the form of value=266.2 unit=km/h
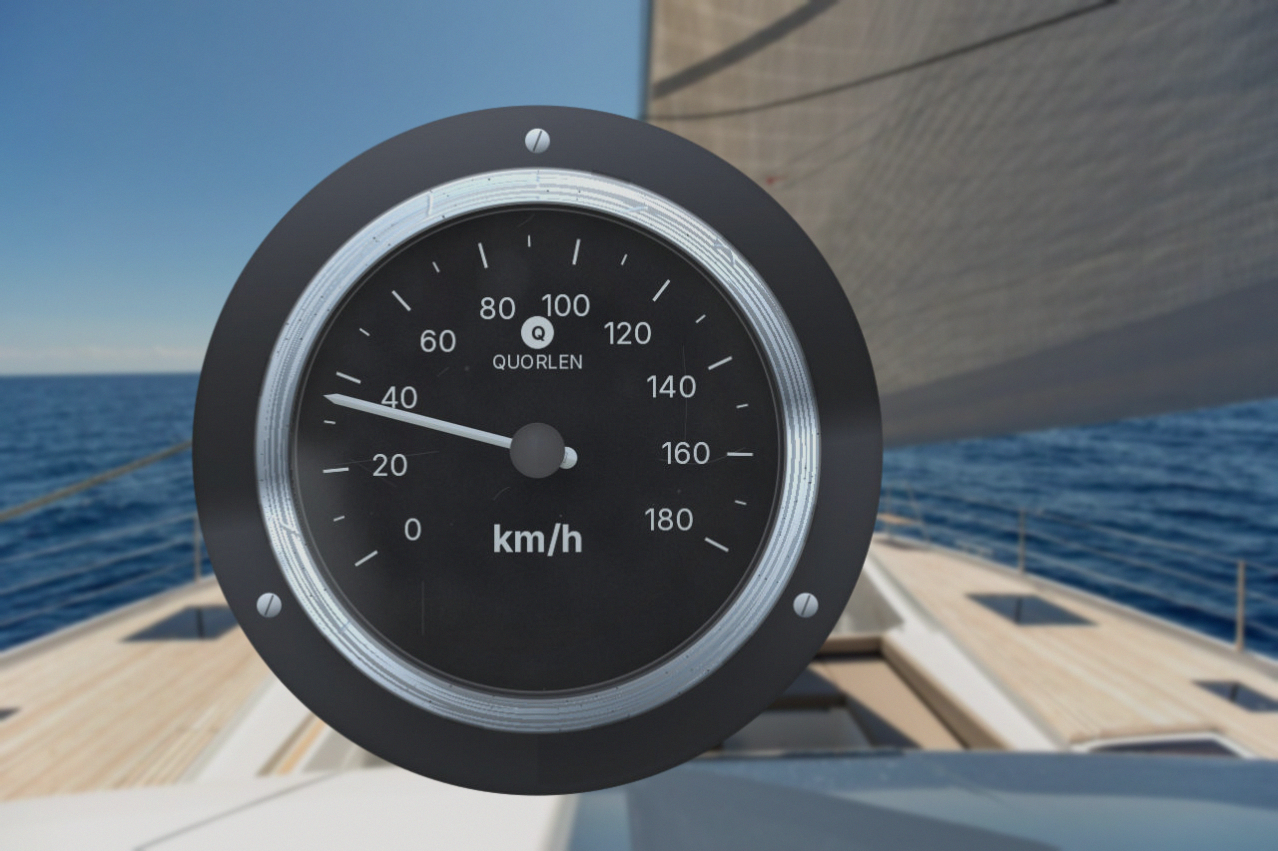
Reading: value=35 unit=km/h
